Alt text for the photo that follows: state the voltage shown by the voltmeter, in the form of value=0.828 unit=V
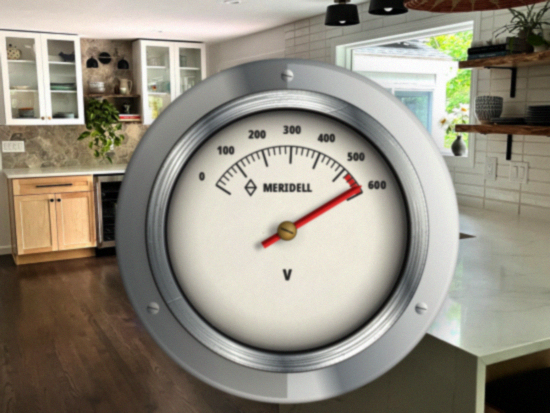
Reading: value=580 unit=V
